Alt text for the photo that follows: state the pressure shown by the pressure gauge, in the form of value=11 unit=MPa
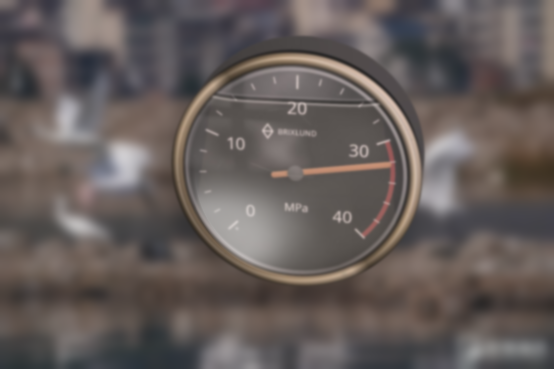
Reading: value=32 unit=MPa
